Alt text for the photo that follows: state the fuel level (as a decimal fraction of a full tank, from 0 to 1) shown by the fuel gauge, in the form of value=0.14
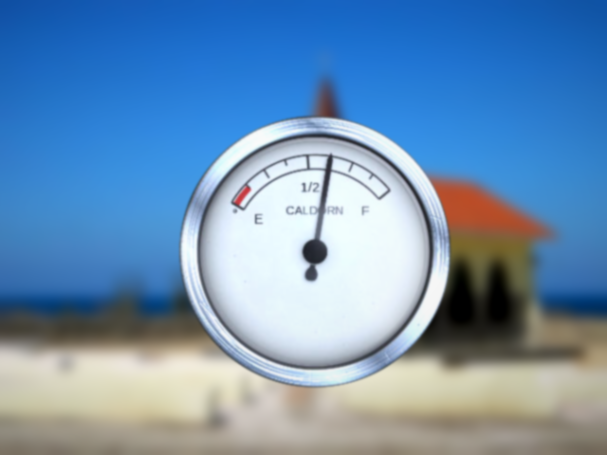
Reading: value=0.625
